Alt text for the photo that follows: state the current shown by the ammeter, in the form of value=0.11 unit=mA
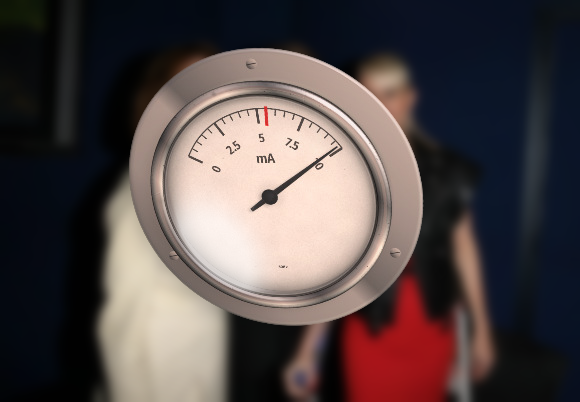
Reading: value=9.75 unit=mA
